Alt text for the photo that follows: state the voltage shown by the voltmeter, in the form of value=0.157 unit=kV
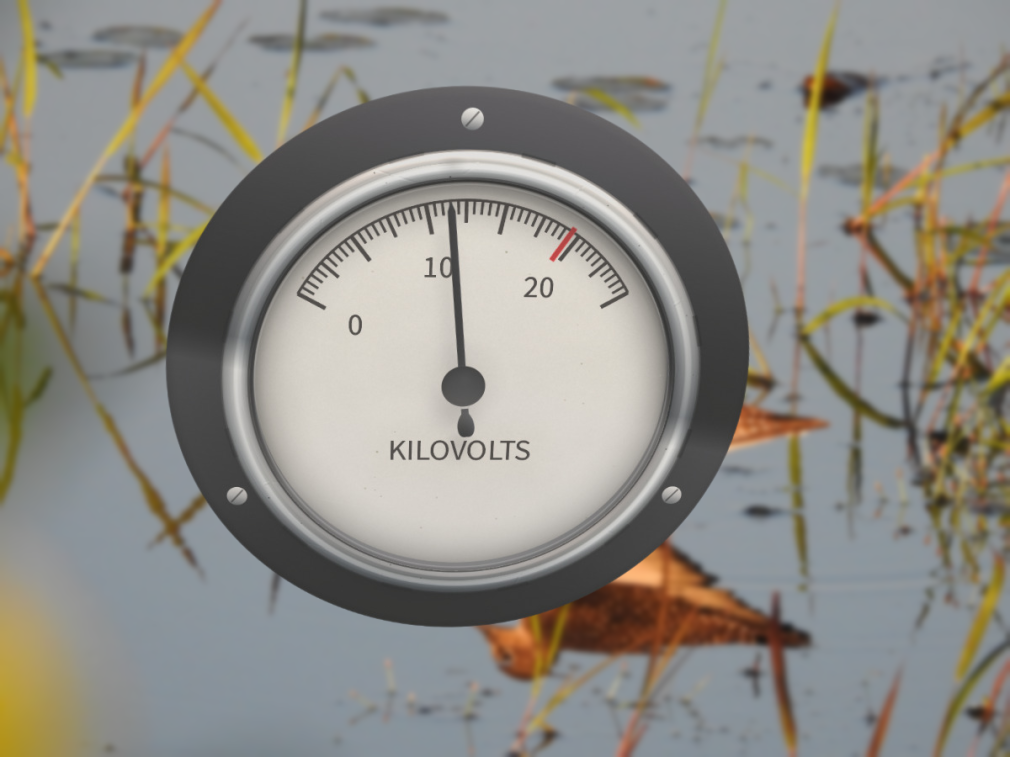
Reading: value=11.5 unit=kV
